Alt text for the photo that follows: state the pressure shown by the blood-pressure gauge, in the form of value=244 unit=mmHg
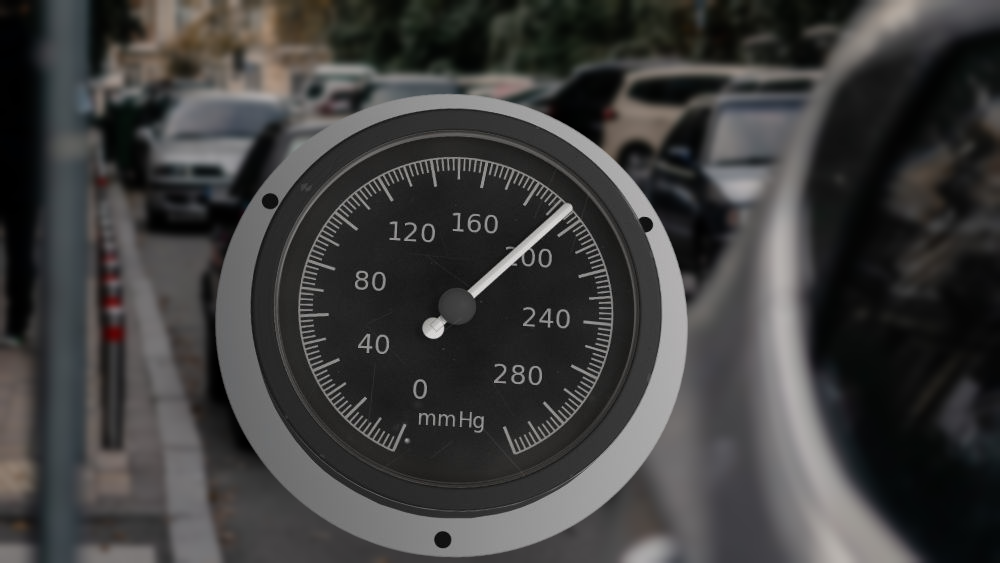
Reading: value=194 unit=mmHg
